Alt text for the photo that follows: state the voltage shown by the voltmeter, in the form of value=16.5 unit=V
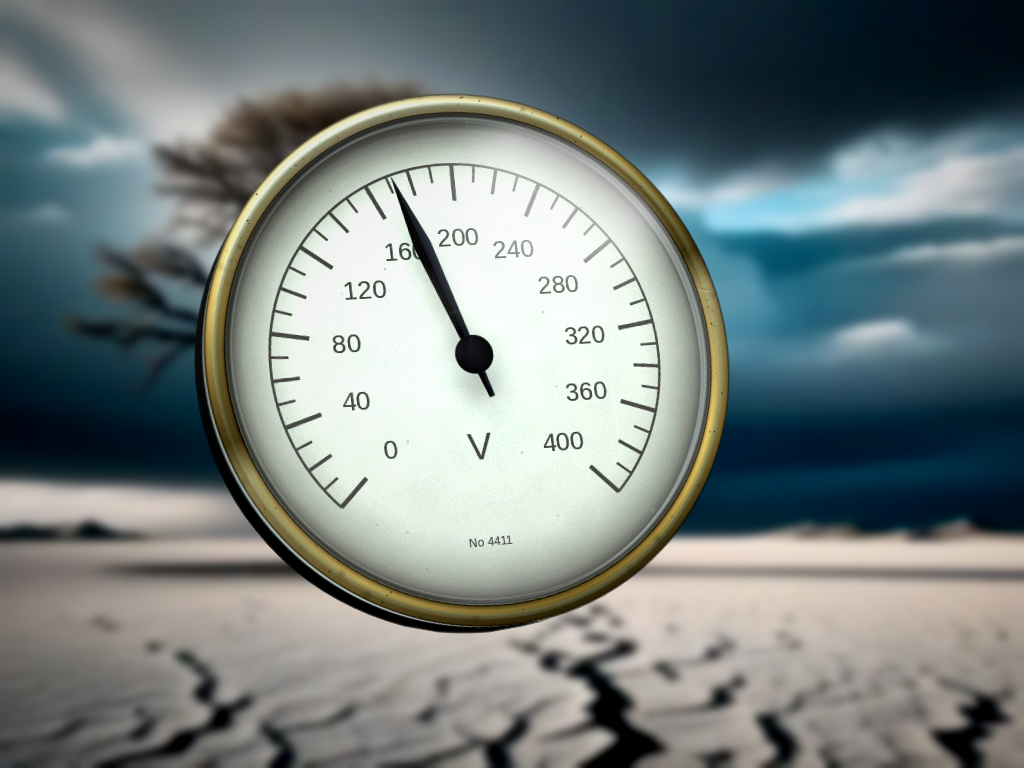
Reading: value=170 unit=V
